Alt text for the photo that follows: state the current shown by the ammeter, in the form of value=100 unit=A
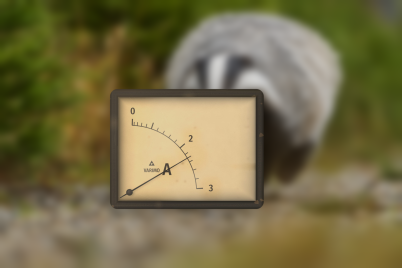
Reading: value=2.3 unit=A
